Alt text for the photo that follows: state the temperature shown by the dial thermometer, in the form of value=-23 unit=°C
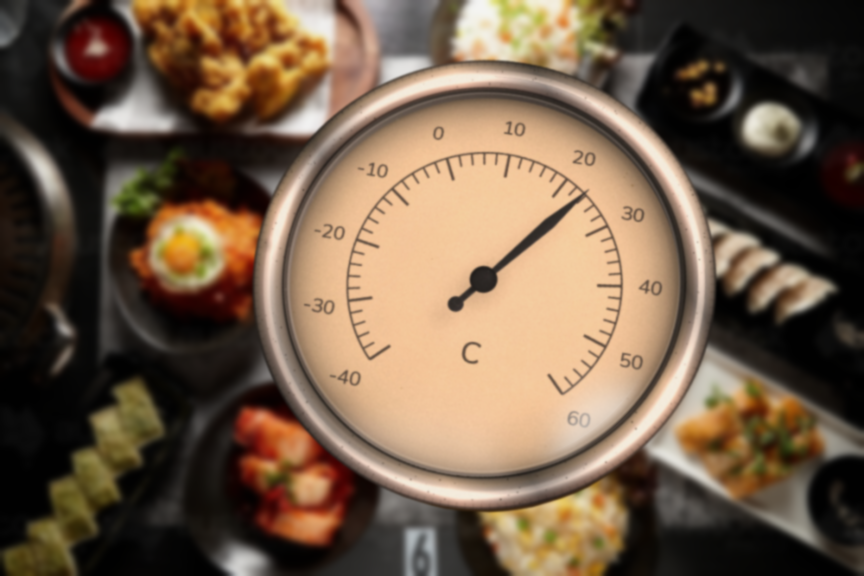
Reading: value=24 unit=°C
